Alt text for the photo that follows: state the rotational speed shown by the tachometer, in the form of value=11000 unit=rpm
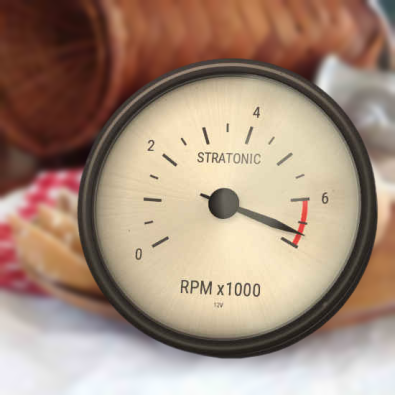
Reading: value=6750 unit=rpm
